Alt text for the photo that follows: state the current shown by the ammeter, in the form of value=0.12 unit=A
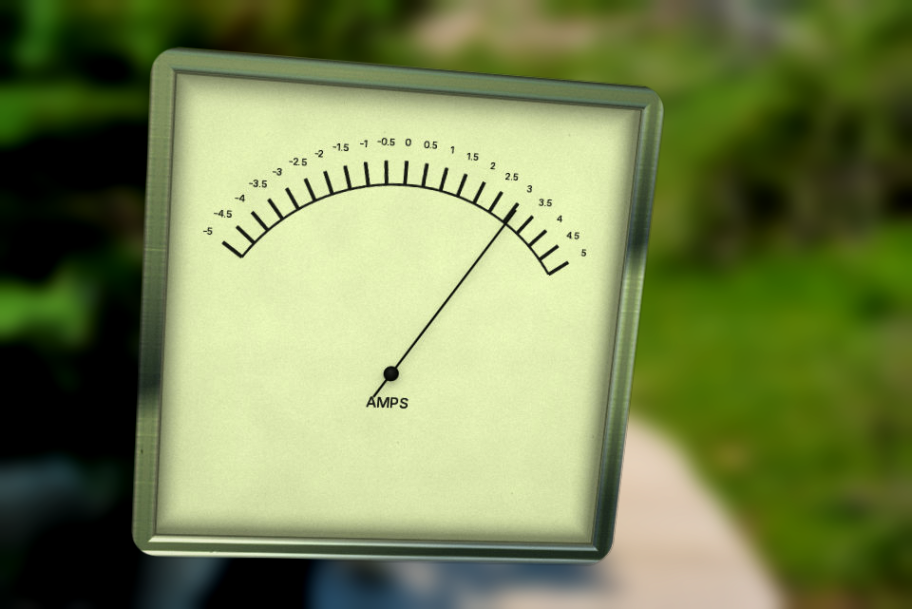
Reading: value=3 unit=A
